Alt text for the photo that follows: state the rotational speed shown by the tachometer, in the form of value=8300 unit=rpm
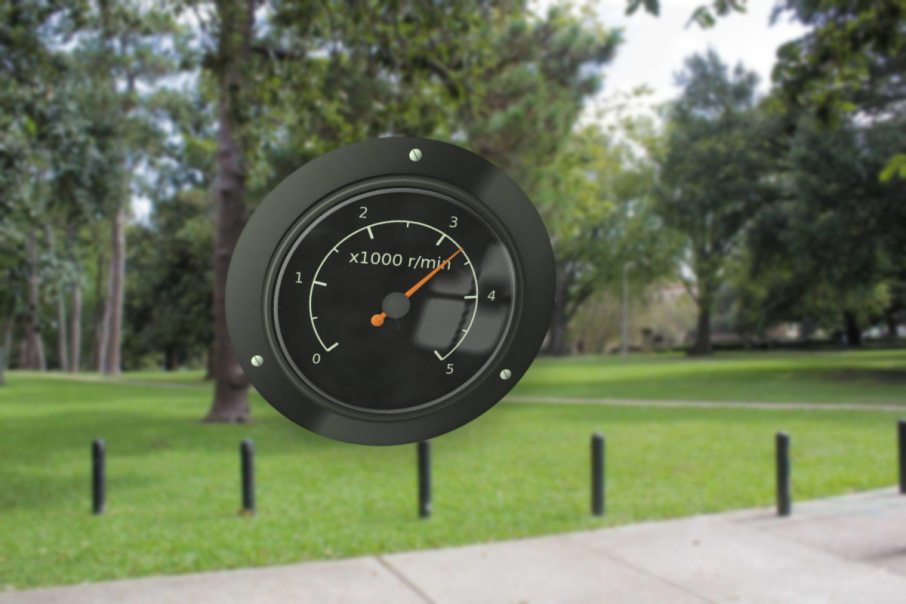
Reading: value=3250 unit=rpm
